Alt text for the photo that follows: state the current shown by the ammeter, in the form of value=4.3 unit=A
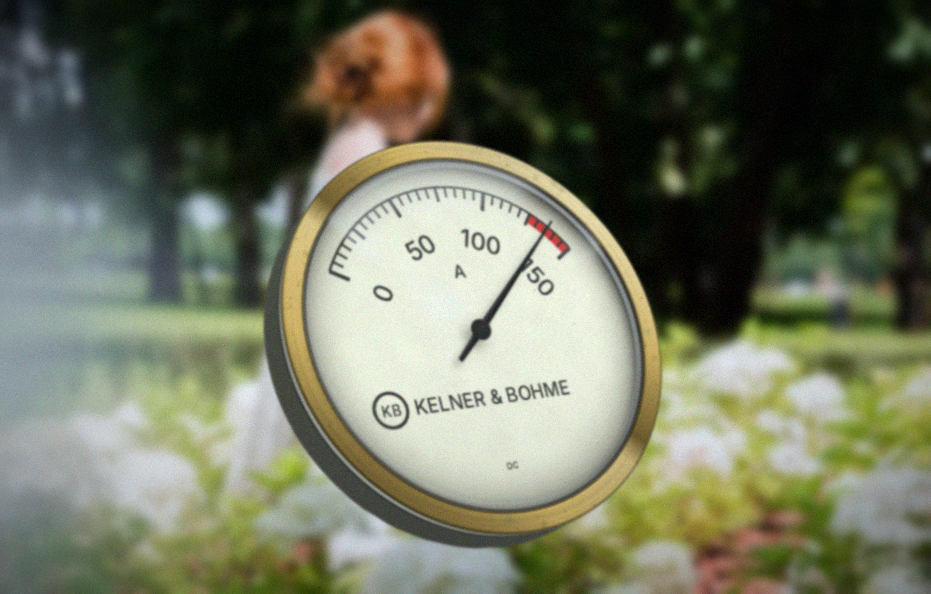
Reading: value=135 unit=A
